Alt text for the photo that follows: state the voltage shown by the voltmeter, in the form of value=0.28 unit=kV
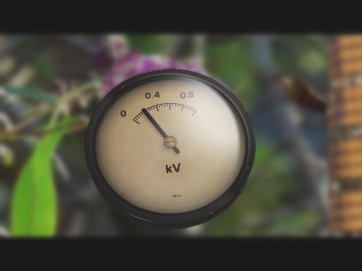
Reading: value=0.2 unit=kV
